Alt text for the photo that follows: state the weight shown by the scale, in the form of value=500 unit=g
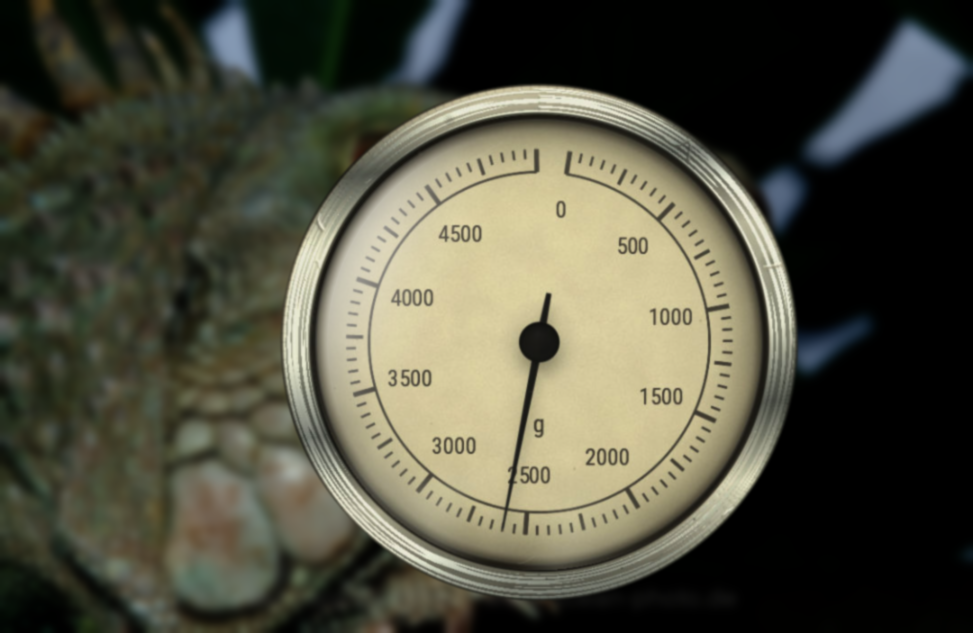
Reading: value=2600 unit=g
